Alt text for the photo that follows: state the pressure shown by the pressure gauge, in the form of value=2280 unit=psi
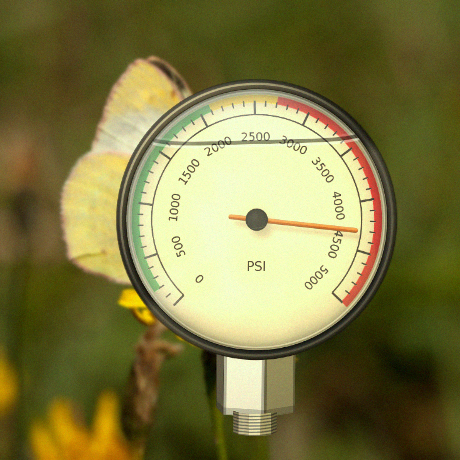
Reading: value=4300 unit=psi
